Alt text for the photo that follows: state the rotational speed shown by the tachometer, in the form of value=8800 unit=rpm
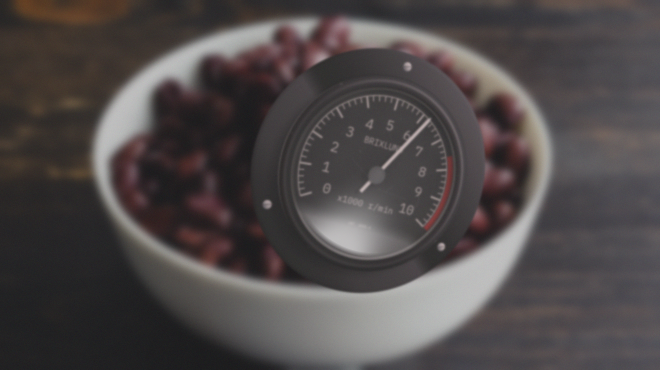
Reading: value=6200 unit=rpm
